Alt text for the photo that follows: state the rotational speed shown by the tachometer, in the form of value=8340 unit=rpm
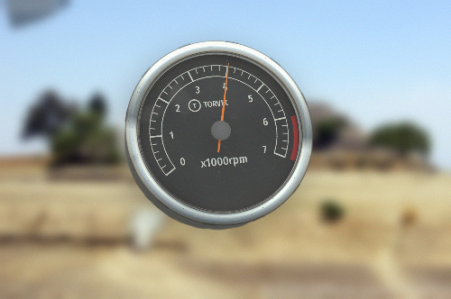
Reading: value=4000 unit=rpm
